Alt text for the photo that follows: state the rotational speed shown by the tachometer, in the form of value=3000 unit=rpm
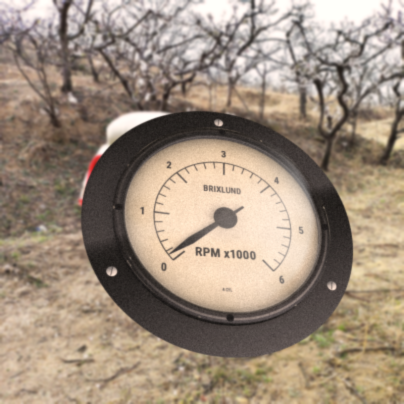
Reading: value=100 unit=rpm
